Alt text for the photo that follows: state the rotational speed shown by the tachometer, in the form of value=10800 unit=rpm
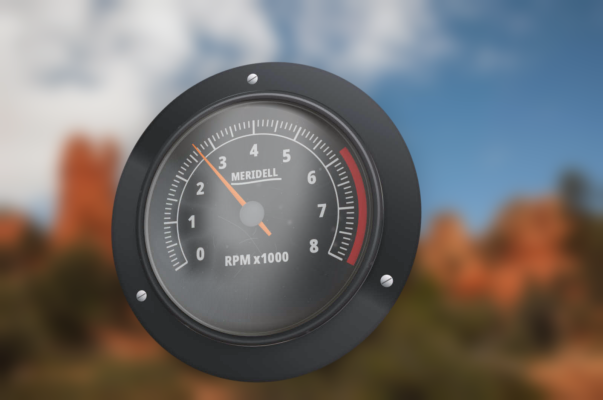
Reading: value=2700 unit=rpm
